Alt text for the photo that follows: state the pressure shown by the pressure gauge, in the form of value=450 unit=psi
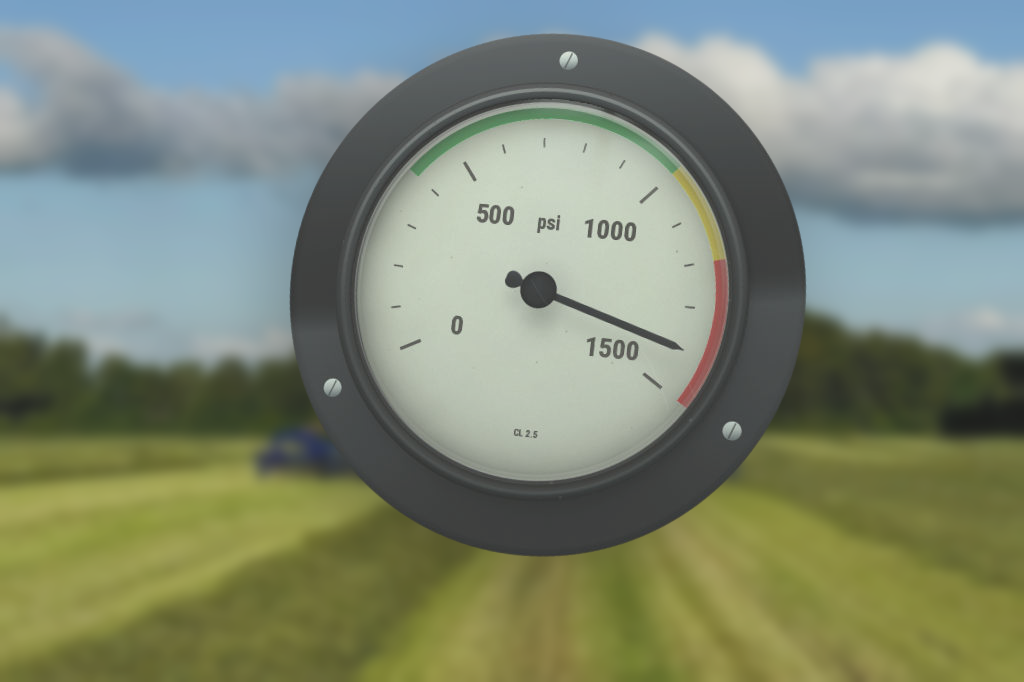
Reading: value=1400 unit=psi
